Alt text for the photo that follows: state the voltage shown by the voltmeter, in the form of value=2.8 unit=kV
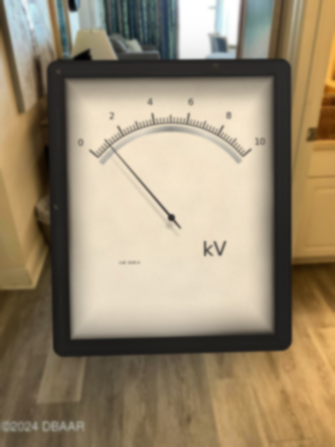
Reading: value=1 unit=kV
